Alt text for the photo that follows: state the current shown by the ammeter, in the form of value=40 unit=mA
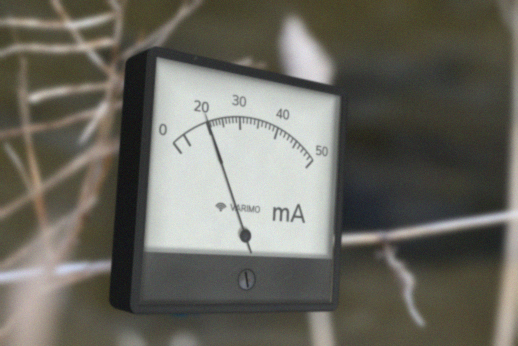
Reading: value=20 unit=mA
